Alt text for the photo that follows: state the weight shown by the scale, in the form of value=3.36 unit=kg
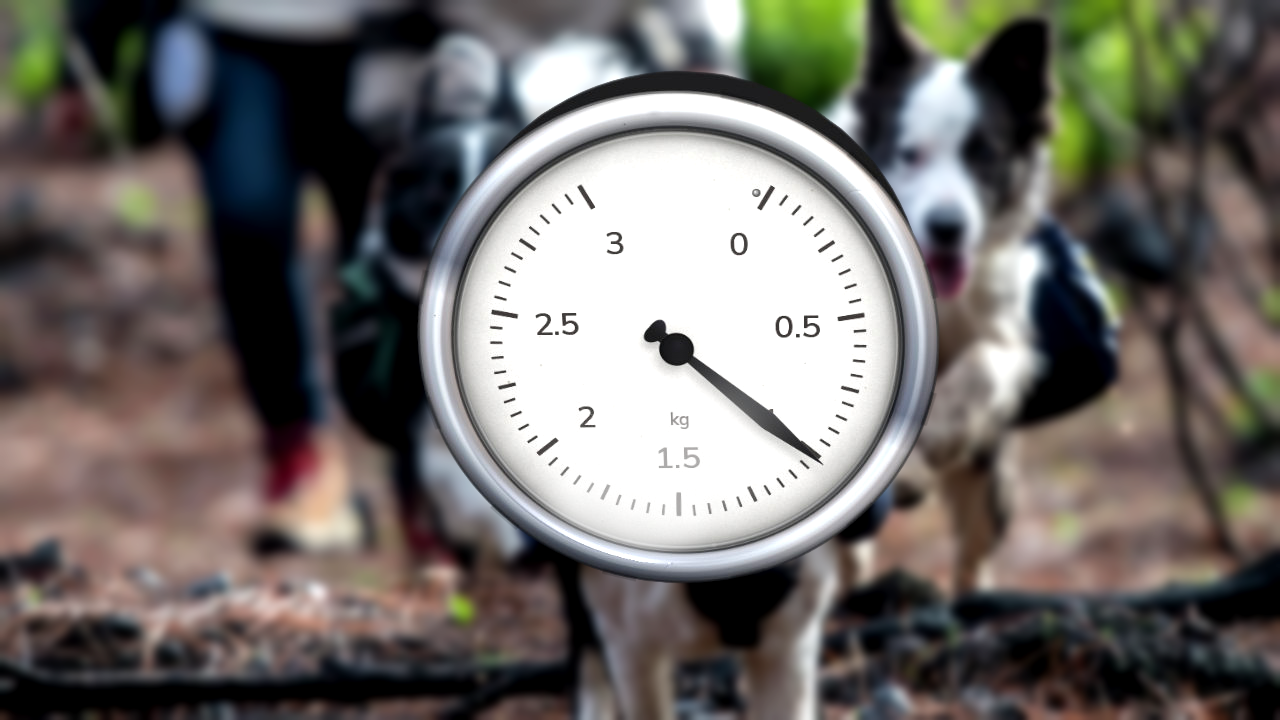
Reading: value=1 unit=kg
